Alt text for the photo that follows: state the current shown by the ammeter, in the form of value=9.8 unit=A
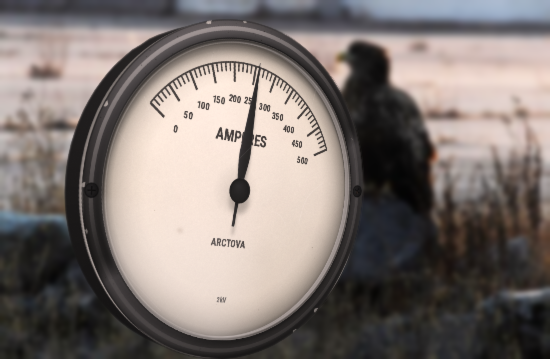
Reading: value=250 unit=A
